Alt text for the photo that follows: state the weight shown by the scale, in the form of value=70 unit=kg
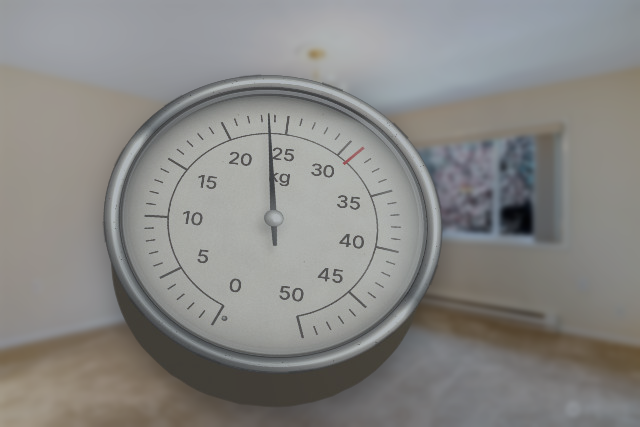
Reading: value=23.5 unit=kg
